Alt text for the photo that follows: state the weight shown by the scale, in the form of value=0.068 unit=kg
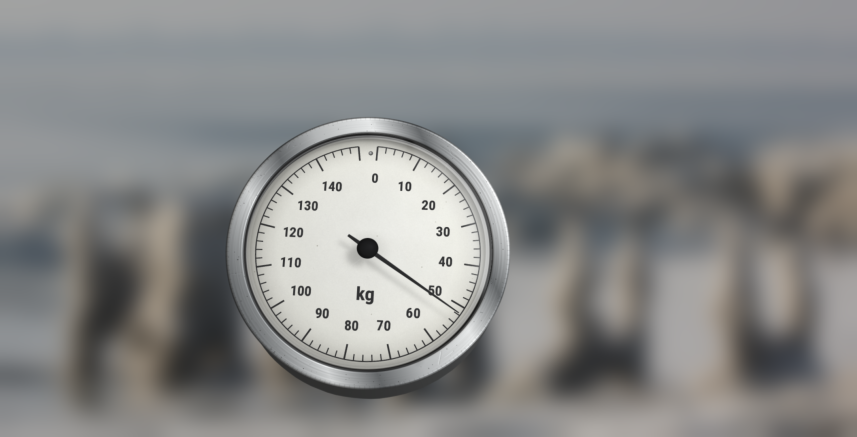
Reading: value=52 unit=kg
